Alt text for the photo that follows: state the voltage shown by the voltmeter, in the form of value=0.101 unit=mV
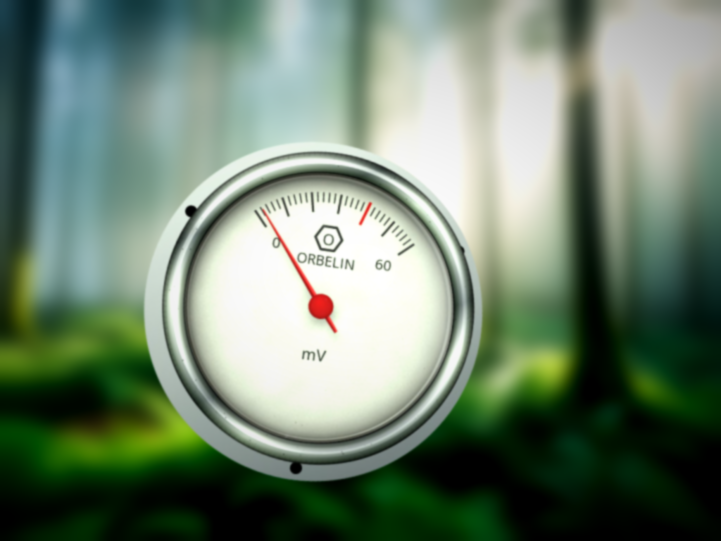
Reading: value=2 unit=mV
